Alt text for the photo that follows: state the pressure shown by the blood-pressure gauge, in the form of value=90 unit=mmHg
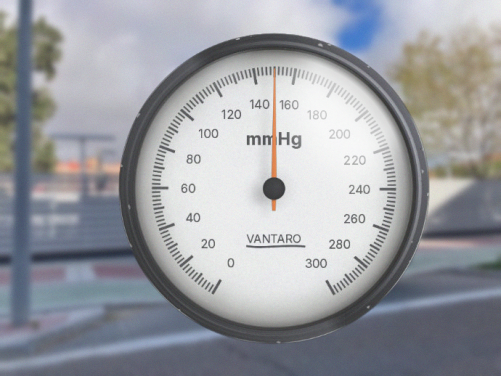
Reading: value=150 unit=mmHg
